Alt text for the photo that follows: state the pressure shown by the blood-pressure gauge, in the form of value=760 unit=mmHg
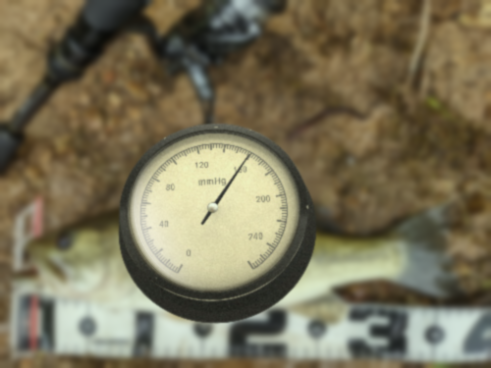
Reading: value=160 unit=mmHg
